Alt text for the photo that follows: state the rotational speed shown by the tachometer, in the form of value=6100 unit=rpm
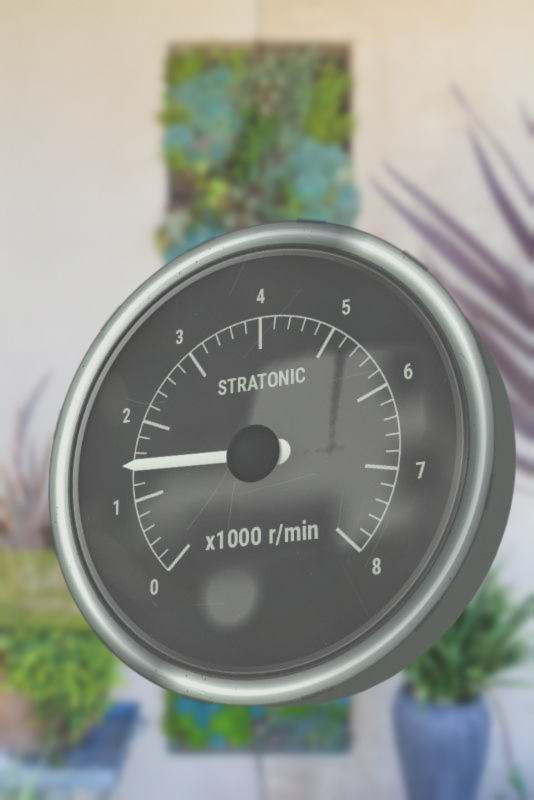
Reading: value=1400 unit=rpm
